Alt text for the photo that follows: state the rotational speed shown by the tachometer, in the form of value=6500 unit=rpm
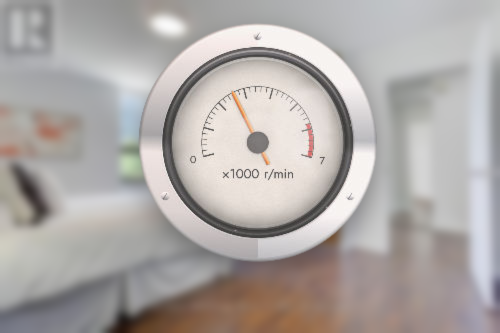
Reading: value=2600 unit=rpm
